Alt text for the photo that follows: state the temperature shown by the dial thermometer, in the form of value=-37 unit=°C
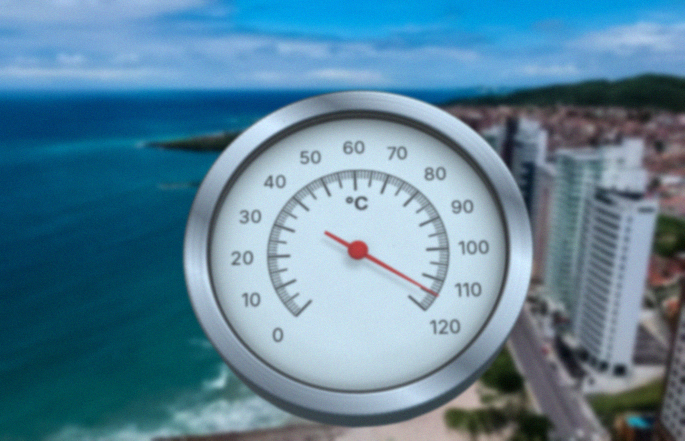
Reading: value=115 unit=°C
